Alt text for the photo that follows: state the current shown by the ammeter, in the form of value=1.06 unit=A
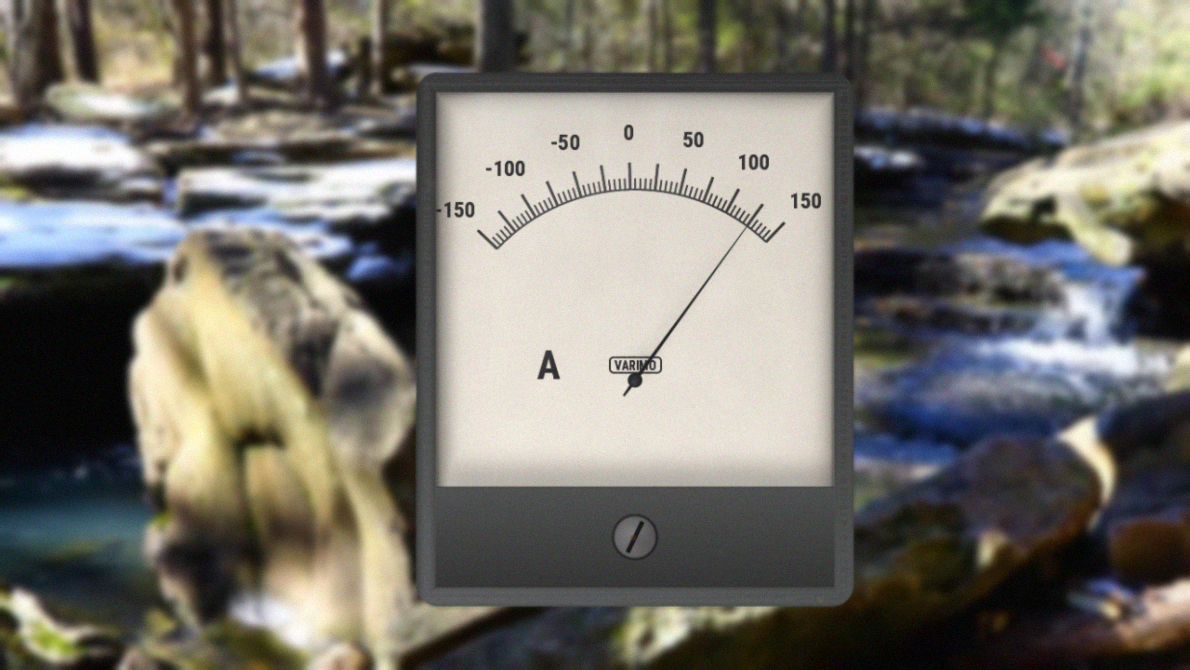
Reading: value=125 unit=A
